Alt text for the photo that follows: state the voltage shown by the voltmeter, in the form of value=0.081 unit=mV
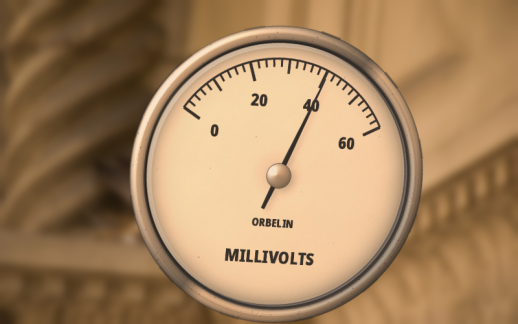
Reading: value=40 unit=mV
